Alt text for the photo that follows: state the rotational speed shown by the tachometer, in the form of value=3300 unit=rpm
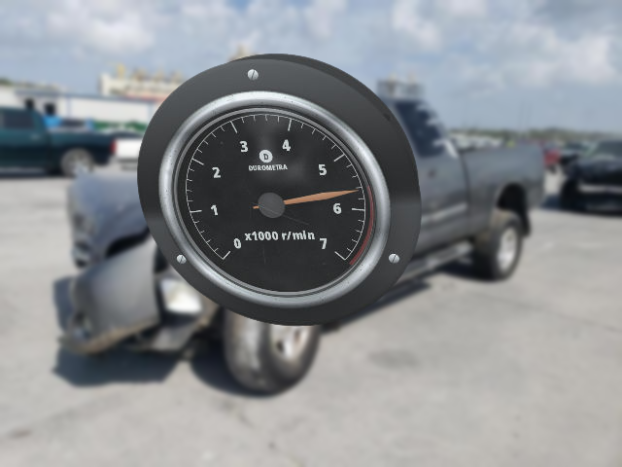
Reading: value=5600 unit=rpm
